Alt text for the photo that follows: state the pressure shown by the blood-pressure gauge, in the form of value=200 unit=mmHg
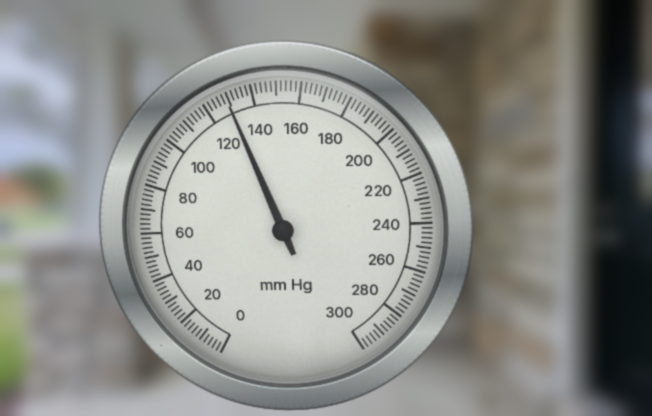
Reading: value=130 unit=mmHg
